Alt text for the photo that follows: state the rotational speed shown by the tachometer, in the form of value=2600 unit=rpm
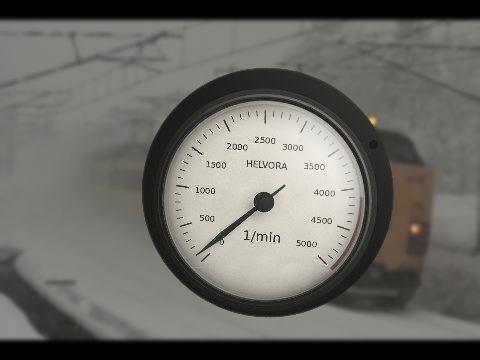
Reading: value=100 unit=rpm
